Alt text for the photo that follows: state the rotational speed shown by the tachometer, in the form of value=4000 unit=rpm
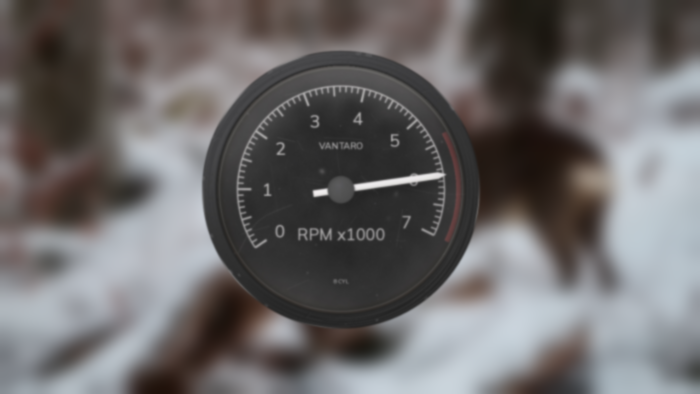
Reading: value=6000 unit=rpm
